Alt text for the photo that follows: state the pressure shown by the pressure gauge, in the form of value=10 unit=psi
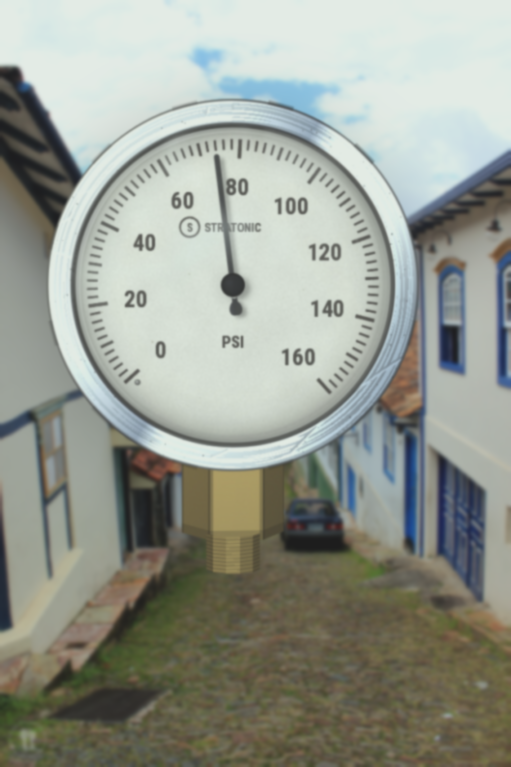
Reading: value=74 unit=psi
